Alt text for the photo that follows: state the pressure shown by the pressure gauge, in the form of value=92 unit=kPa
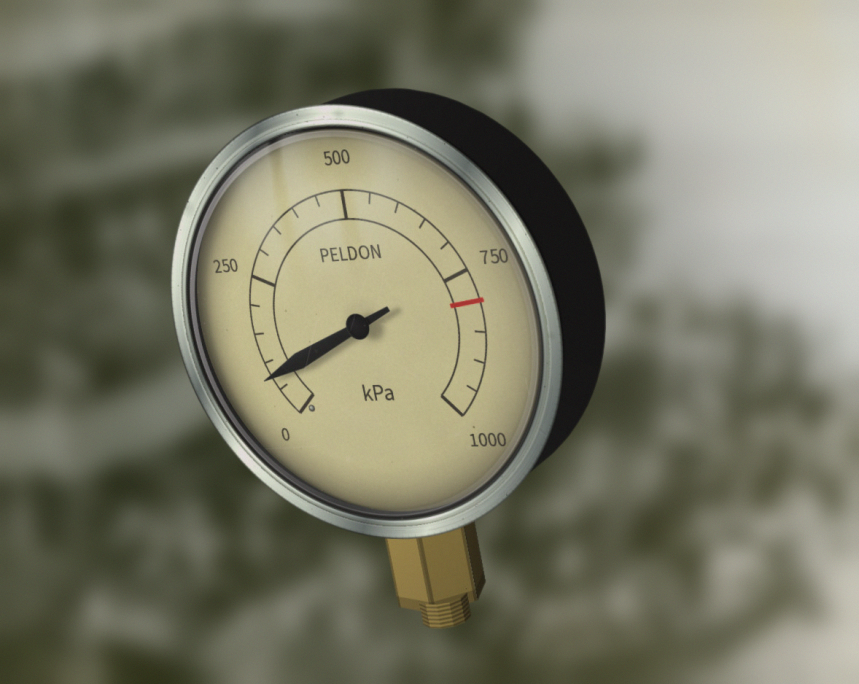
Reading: value=75 unit=kPa
